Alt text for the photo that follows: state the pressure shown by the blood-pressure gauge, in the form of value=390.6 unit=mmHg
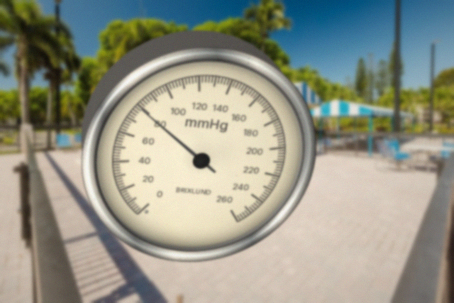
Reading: value=80 unit=mmHg
